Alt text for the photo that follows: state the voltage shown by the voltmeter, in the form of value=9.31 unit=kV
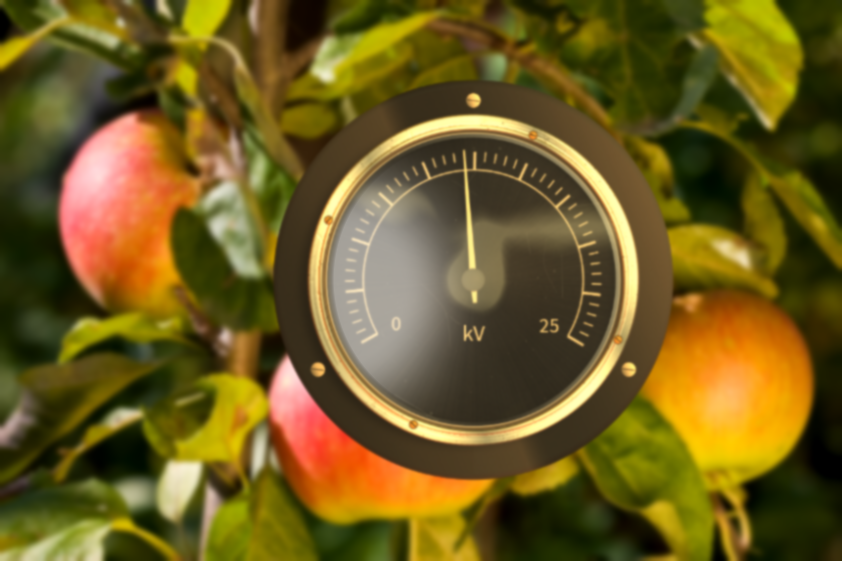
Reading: value=12 unit=kV
